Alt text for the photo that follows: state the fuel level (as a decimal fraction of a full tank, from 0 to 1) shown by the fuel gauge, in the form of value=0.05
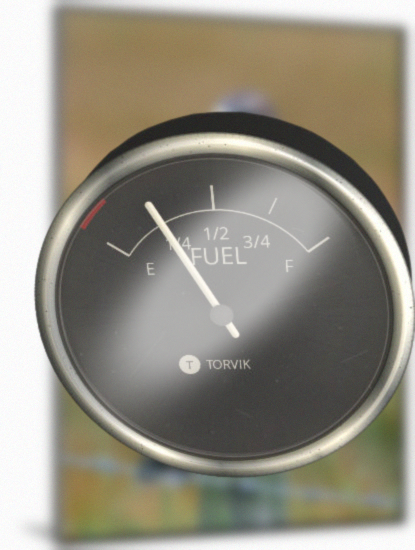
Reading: value=0.25
